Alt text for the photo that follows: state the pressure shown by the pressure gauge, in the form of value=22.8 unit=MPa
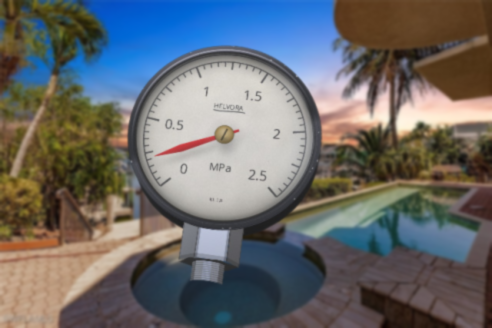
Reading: value=0.2 unit=MPa
